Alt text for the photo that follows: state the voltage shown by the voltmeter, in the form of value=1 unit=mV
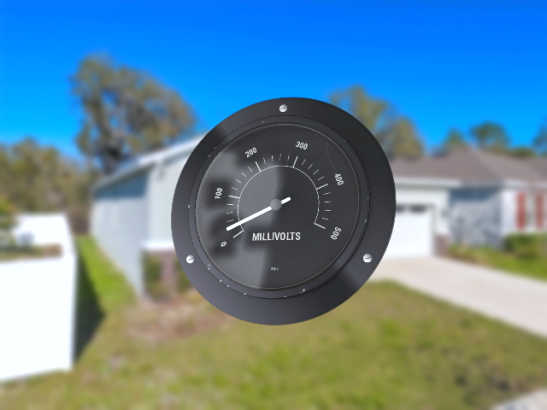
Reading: value=20 unit=mV
